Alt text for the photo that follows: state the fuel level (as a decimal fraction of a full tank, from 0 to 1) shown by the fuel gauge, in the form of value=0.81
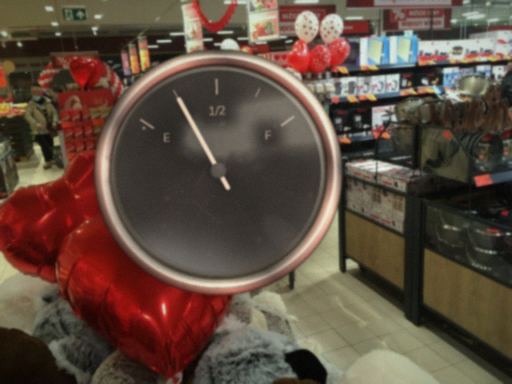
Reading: value=0.25
